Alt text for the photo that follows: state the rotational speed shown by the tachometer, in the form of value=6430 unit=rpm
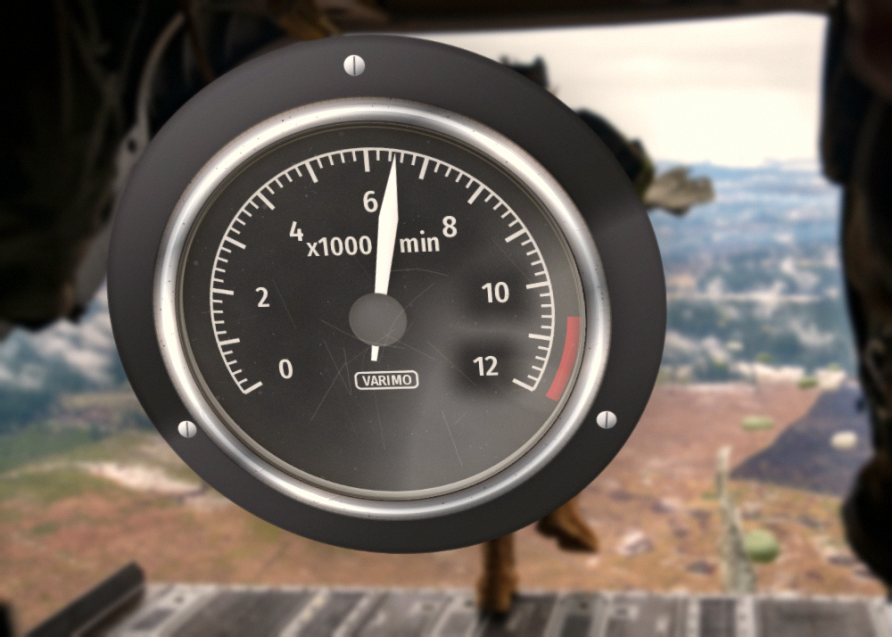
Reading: value=6500 unit=rpm
